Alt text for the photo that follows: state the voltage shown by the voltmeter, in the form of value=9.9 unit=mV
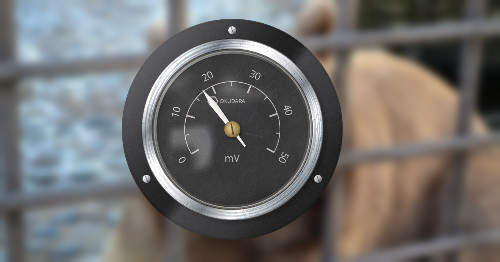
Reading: value=17.5 unit=mV
